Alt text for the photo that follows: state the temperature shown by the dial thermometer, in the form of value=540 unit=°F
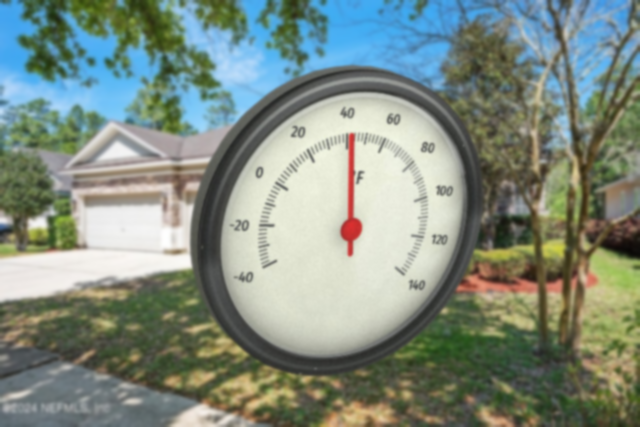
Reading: value=40 unit=°F
